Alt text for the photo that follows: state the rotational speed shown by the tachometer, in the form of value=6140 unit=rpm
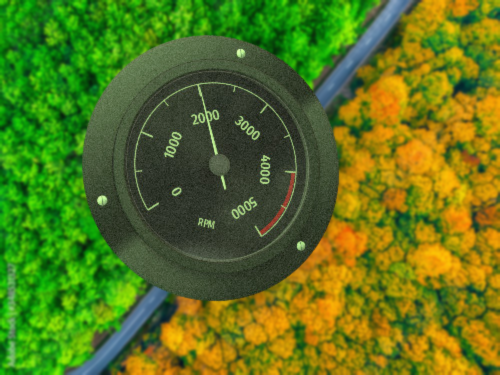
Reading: value=2000 unit=rpm
